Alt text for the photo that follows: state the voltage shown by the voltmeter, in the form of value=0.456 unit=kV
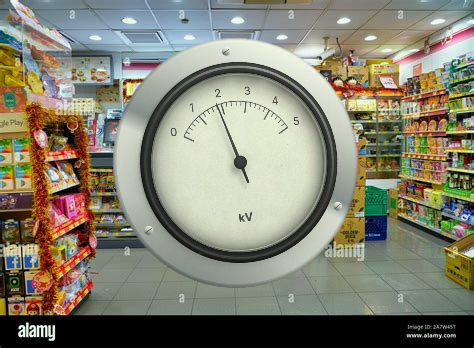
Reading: value=1.8 unit=kV
